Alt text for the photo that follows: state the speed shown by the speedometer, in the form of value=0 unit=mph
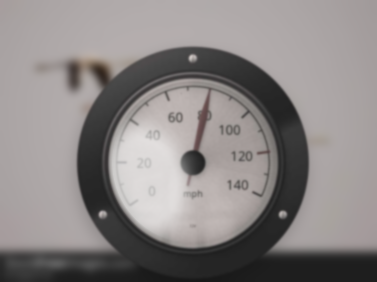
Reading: value=80 unit=mph
